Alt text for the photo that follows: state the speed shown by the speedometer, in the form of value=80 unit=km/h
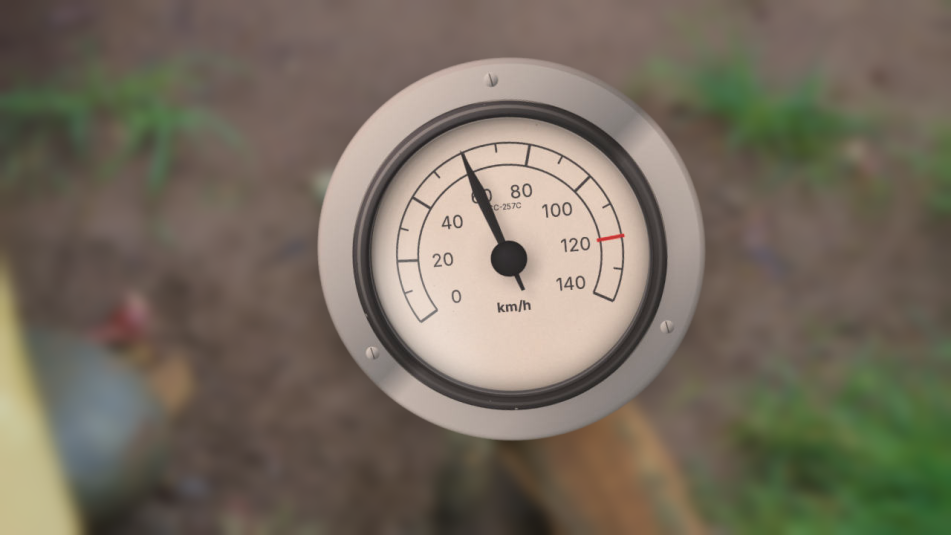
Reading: value=60 unit=km/h
